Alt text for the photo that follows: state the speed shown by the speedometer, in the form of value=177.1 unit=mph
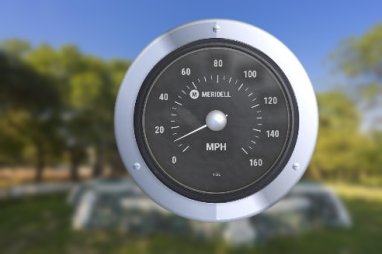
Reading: value=10 unit=mph
